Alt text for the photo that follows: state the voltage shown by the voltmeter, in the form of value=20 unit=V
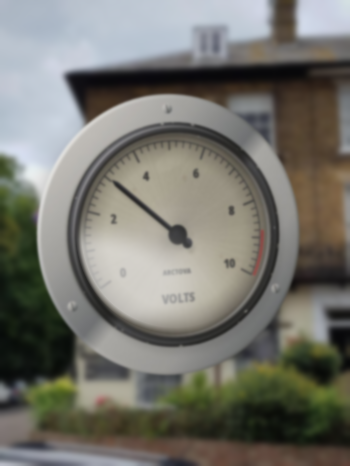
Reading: value=3 unit=V
